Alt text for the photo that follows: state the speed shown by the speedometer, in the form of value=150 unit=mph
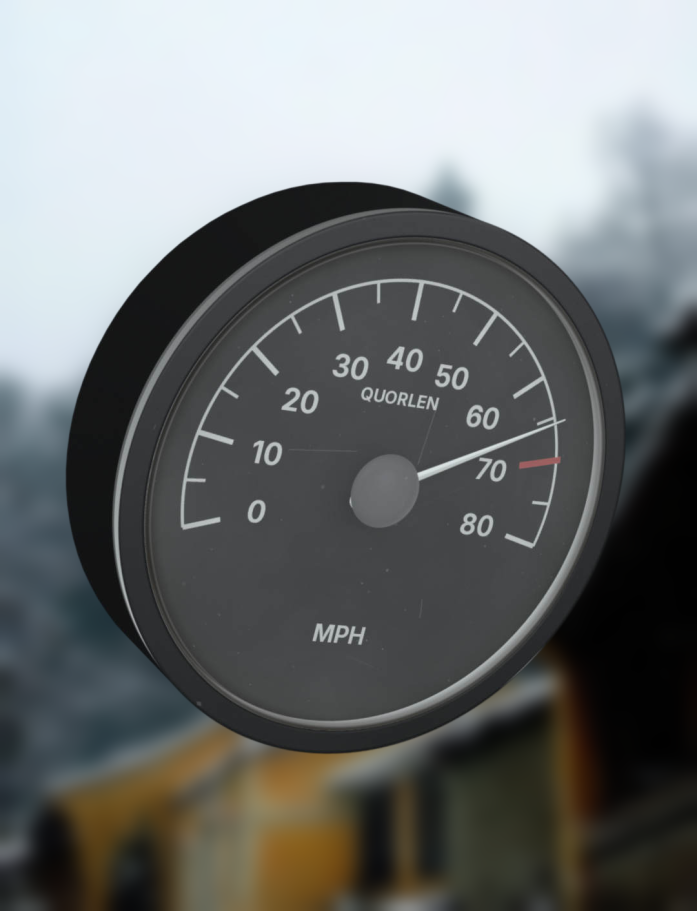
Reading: value=65 unit=mph
